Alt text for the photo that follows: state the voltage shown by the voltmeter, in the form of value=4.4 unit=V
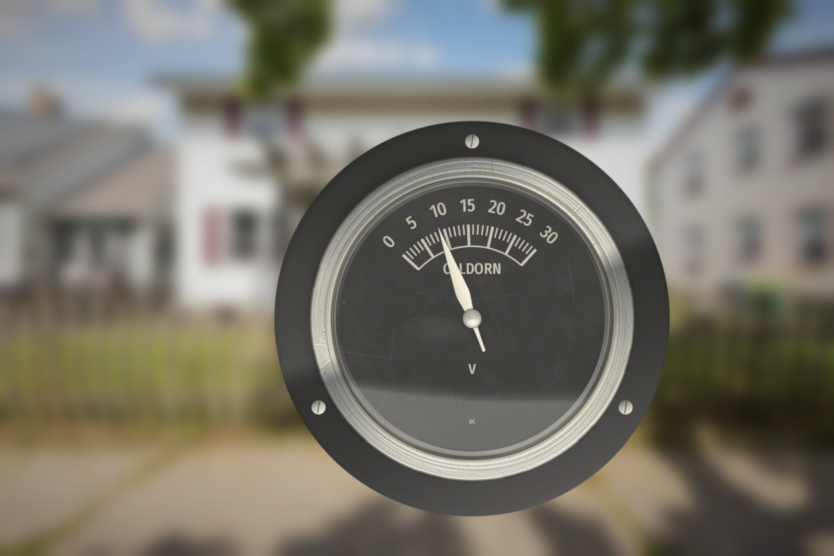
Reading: value=9 unit=V
